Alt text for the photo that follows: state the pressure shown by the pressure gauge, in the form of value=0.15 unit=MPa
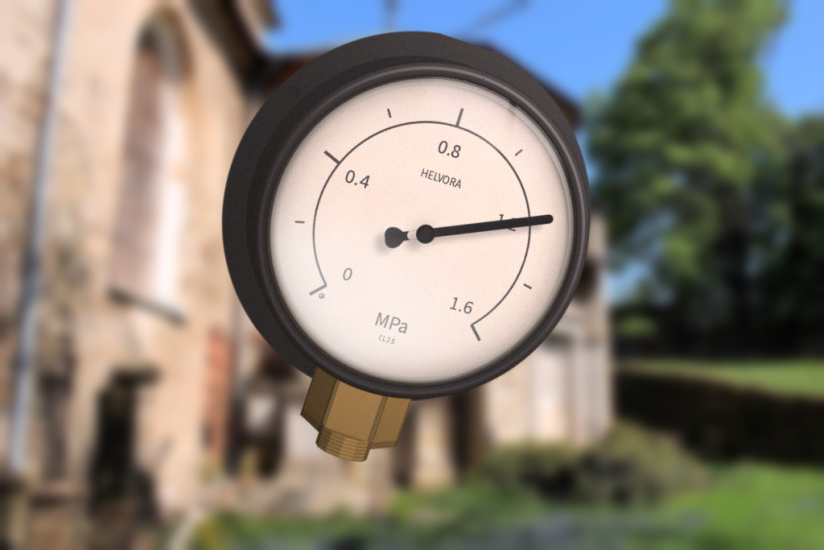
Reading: value=1.2 unit=MPa
